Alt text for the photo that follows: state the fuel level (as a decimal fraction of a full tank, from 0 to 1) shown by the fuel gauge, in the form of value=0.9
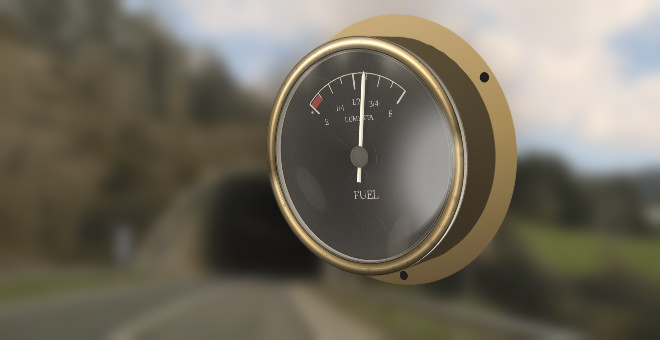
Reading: value=0.625
